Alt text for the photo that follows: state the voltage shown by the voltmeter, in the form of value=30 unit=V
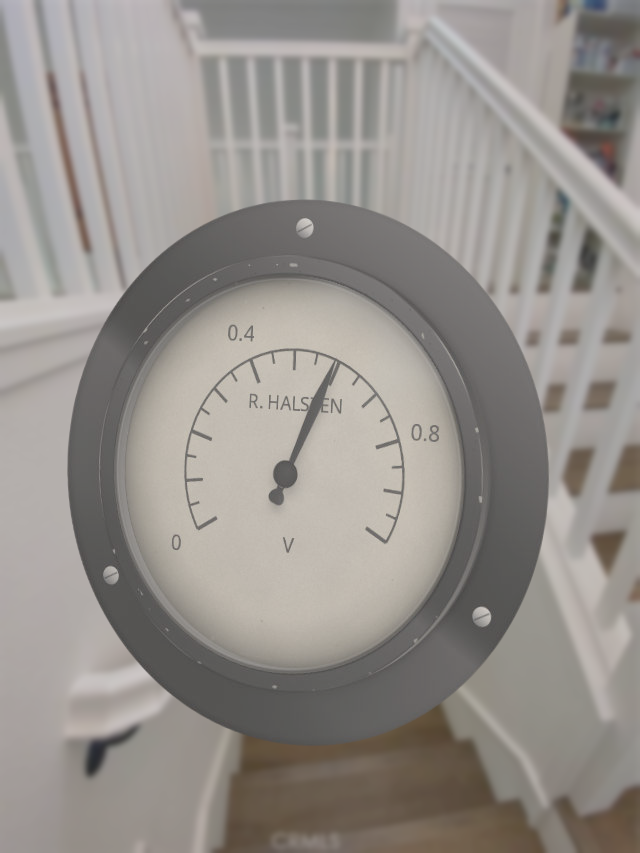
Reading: value=0.6 unit=V
